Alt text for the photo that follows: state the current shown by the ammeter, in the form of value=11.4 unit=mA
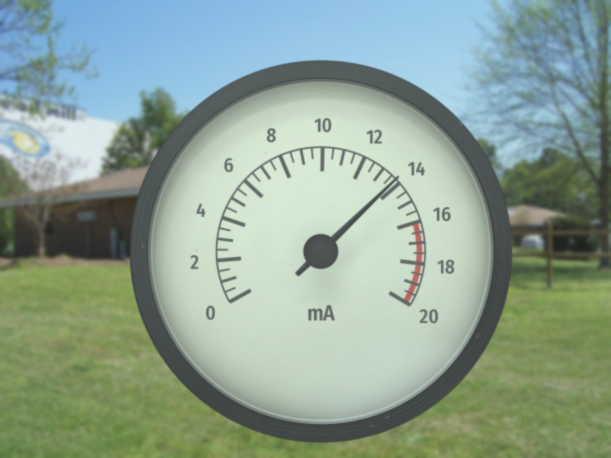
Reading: value=13.75 unit=mA
